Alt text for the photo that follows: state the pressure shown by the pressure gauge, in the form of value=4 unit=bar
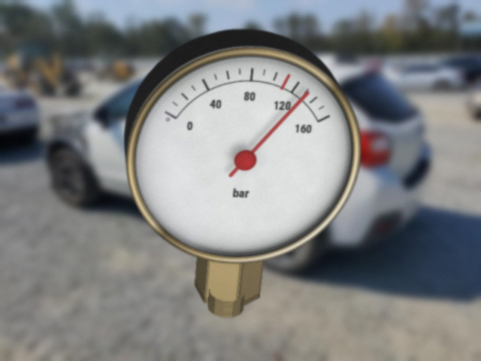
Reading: value=130 unit=bar
